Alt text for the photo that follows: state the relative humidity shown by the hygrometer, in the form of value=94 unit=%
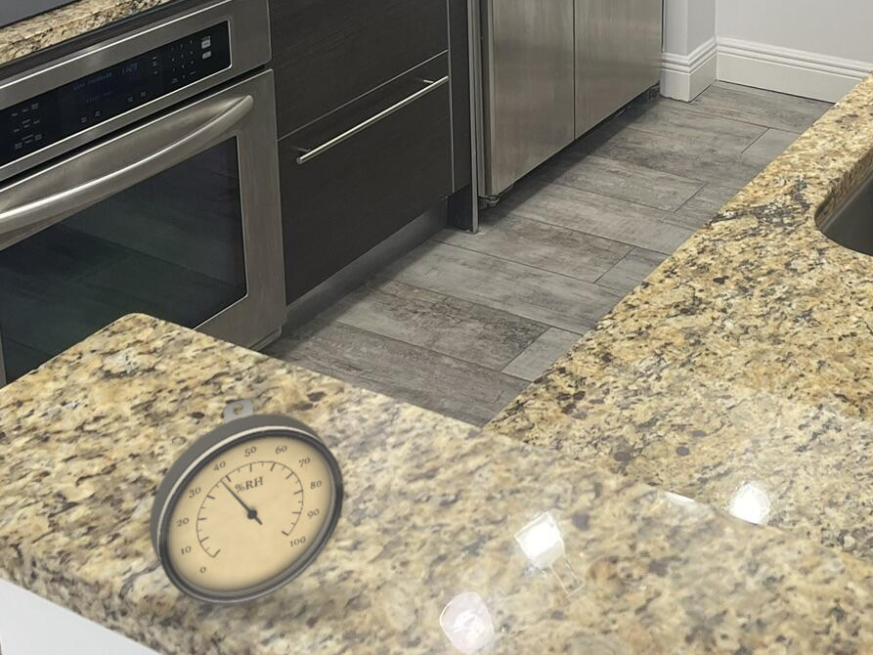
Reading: value=37.5 unit=%
